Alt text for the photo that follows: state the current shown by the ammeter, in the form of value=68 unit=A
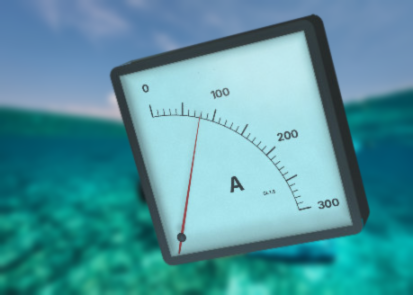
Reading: value=80 unit=A
